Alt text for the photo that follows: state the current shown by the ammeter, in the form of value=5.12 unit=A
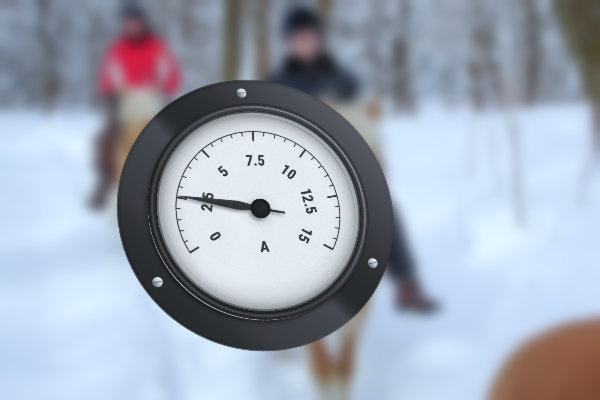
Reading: value=2.5 unit=A
